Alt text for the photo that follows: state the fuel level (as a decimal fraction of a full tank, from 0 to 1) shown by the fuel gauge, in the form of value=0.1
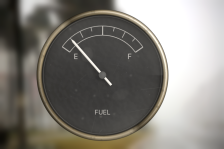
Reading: value=0.125
